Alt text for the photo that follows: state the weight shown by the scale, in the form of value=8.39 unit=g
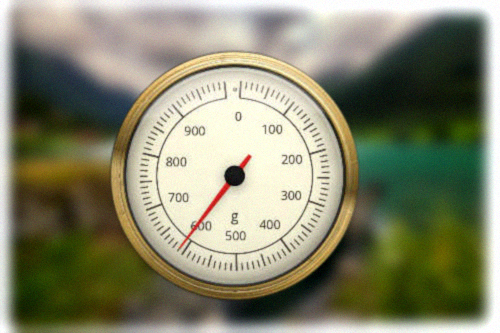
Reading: value=610 unit=g
